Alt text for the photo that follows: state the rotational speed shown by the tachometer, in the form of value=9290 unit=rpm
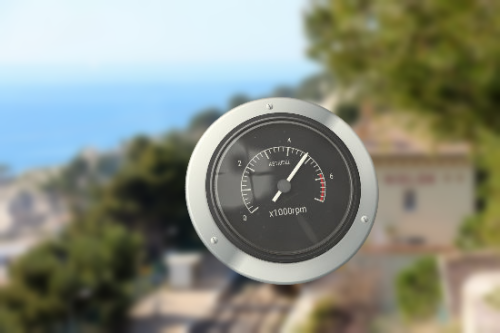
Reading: value=4800 unit=rpm
